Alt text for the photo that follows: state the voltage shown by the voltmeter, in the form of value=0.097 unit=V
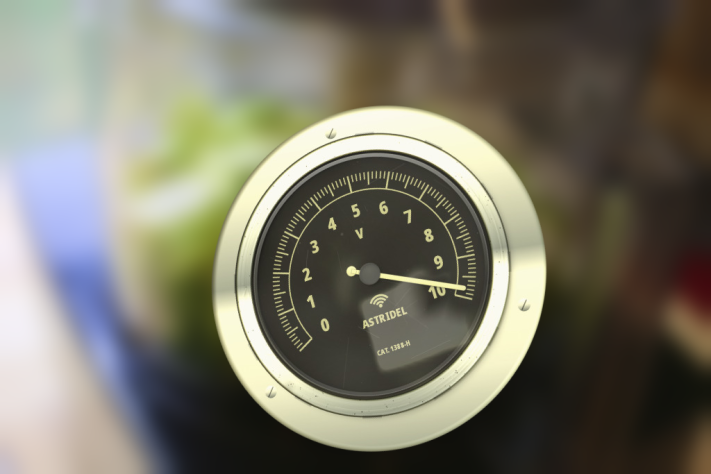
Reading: value=9.8 unit=V
